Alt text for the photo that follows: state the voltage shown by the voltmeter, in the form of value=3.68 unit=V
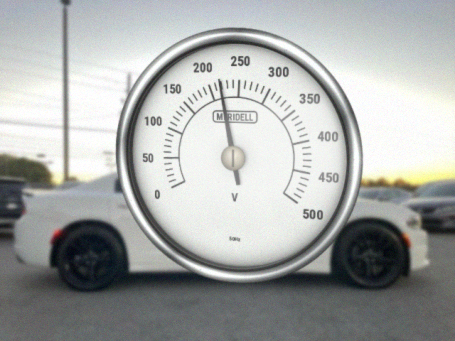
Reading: value=220 unit=V
